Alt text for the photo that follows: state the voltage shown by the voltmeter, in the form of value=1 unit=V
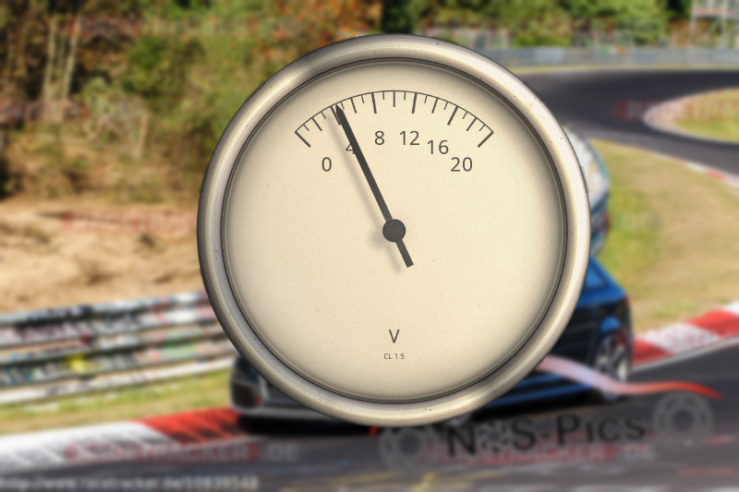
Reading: value=4.5 unit=V
